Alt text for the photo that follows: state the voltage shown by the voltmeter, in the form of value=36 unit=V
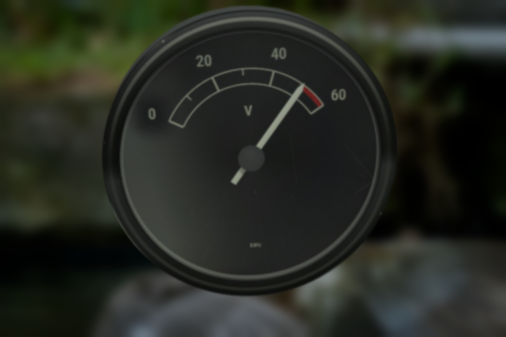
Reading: value=50 unit=V
